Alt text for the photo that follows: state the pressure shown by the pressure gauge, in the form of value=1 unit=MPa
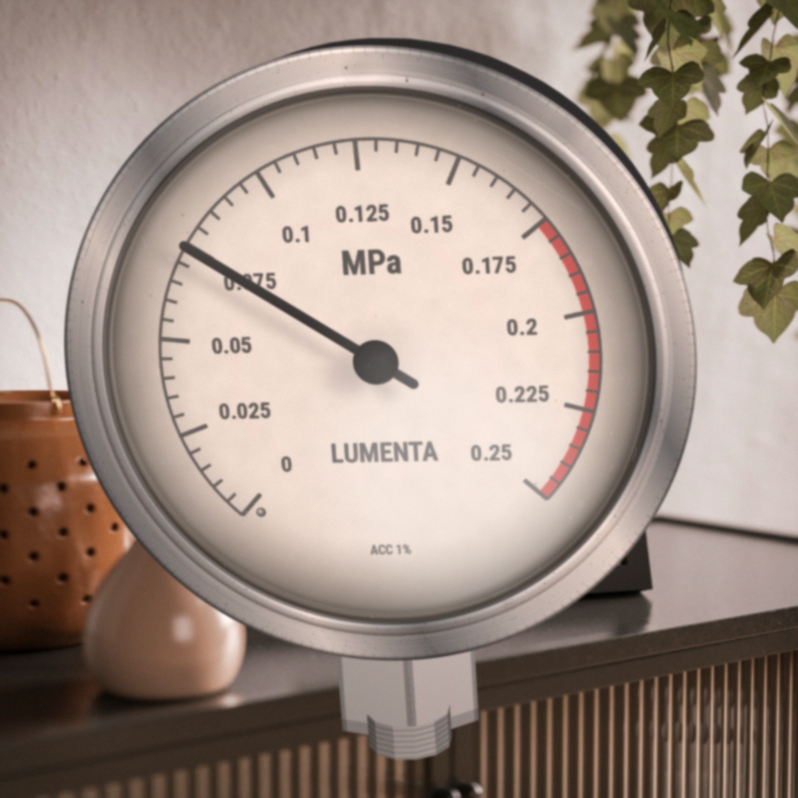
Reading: value=0.075 unit=MPa
